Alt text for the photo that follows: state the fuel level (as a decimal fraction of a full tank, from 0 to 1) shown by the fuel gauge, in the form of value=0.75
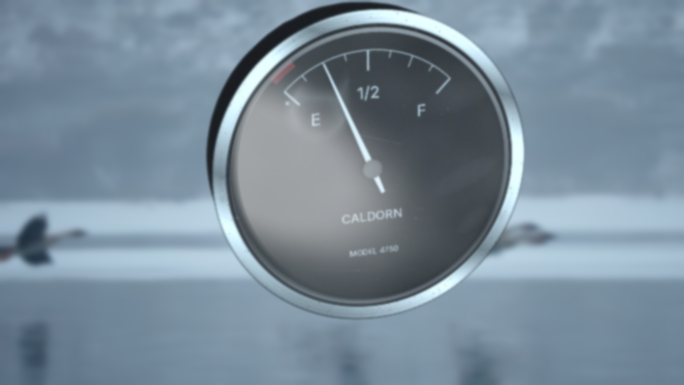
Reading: value=0.25
